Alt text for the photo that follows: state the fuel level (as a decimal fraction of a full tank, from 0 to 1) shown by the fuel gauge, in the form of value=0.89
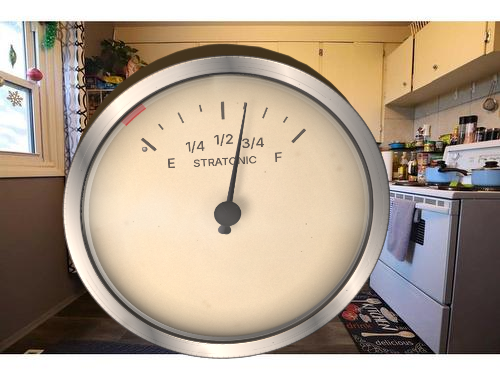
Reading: value=0.625
